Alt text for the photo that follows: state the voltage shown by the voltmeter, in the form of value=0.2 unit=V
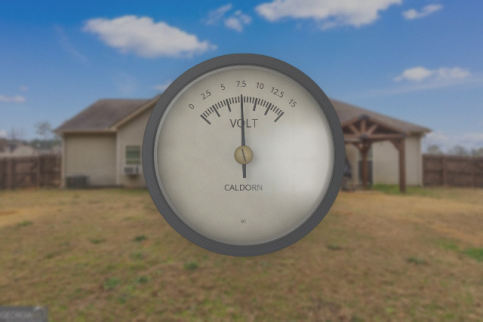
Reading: value=7.5 unit=V
